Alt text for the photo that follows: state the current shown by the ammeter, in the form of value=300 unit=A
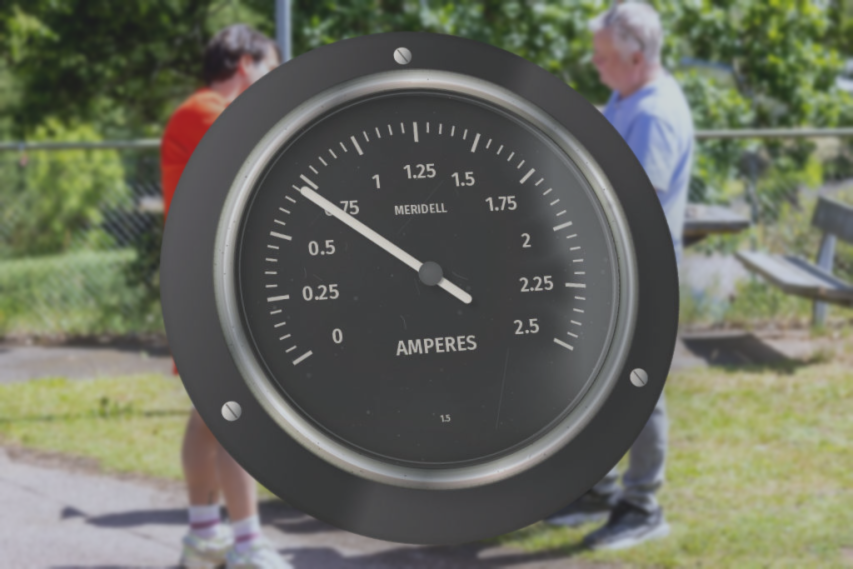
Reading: value=0.7 unit=A
